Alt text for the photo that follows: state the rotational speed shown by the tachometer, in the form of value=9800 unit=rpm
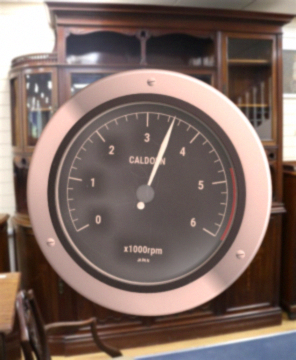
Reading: value=3500 unit=rpm
